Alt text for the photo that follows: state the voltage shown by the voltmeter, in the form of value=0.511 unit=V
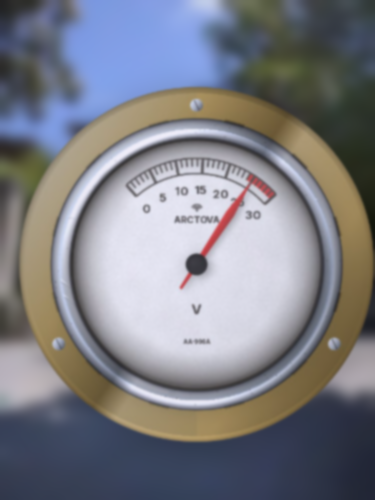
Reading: value=25 unit=V
